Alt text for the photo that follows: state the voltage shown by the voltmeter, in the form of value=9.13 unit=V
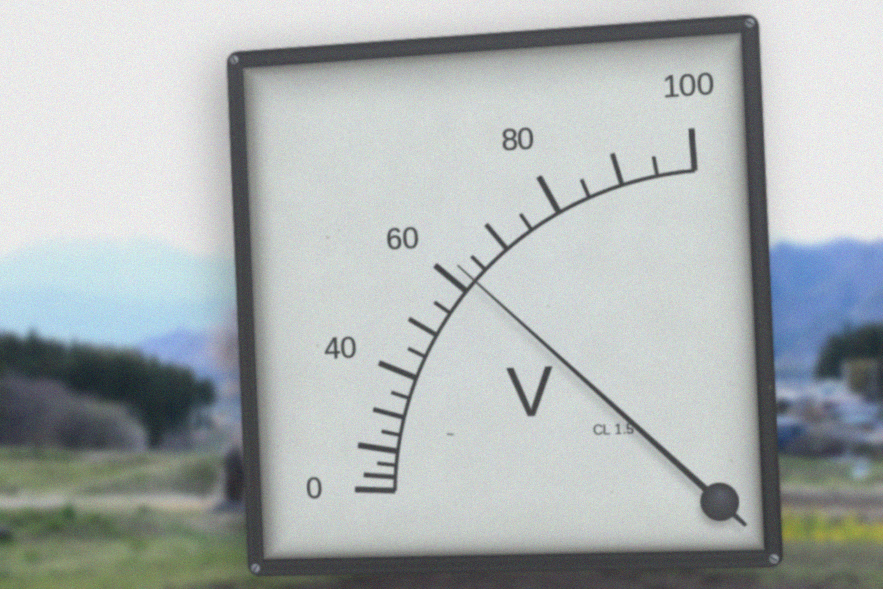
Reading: value=62.5 unit=V
